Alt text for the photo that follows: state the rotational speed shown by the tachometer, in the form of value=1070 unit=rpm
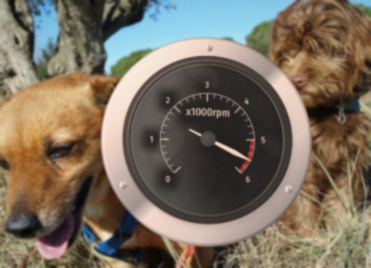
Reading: value=5600 unit=rpm
